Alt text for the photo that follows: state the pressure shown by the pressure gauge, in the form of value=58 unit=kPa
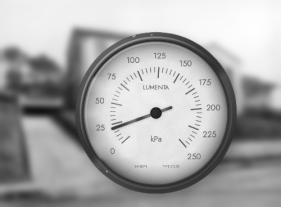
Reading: value=20 unit=kPa
